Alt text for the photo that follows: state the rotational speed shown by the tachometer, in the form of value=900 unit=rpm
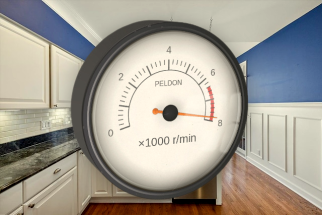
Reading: value=7800 unit=rpm
